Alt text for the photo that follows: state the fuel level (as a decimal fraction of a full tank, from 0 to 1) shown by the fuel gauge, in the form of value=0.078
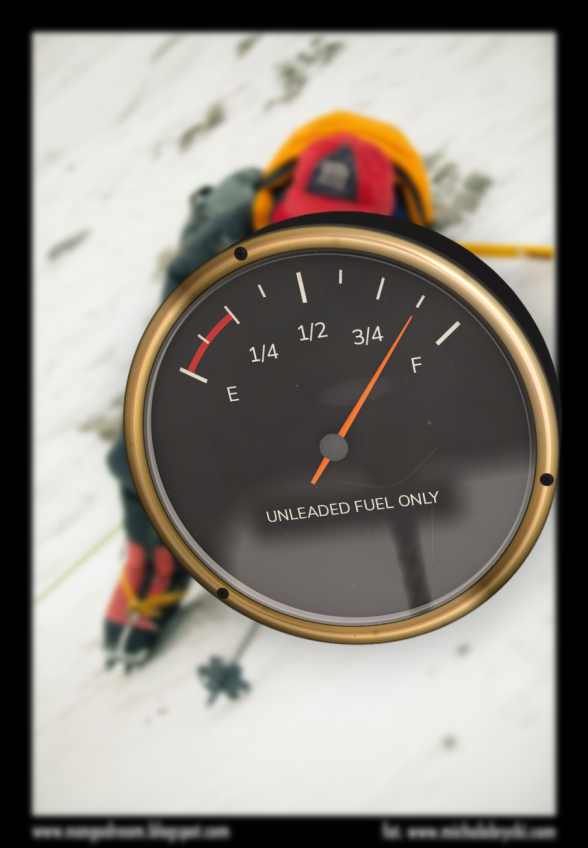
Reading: value=0.875
